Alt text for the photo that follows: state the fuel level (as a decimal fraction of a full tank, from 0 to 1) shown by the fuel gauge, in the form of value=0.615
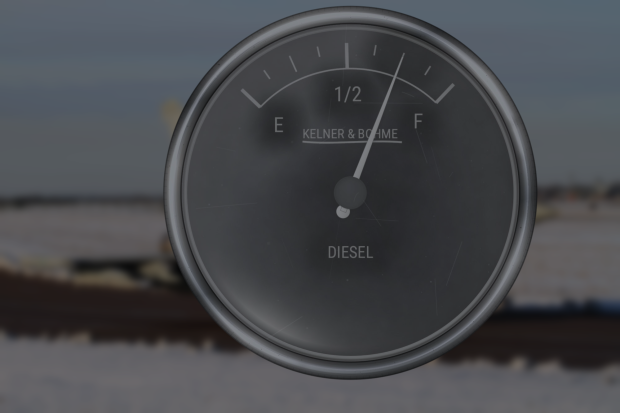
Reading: value=0.75
